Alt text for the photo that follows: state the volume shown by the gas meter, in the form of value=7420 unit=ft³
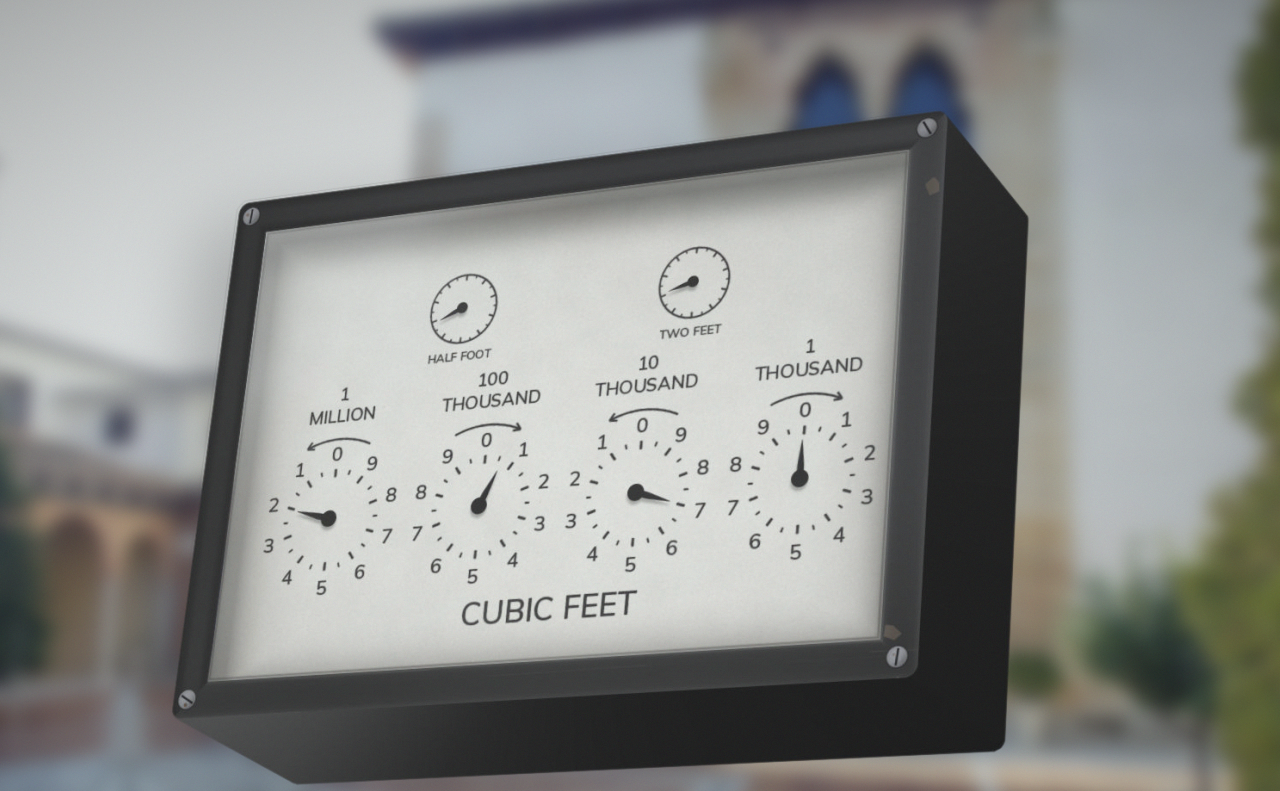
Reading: value=207000 unit=ft³
